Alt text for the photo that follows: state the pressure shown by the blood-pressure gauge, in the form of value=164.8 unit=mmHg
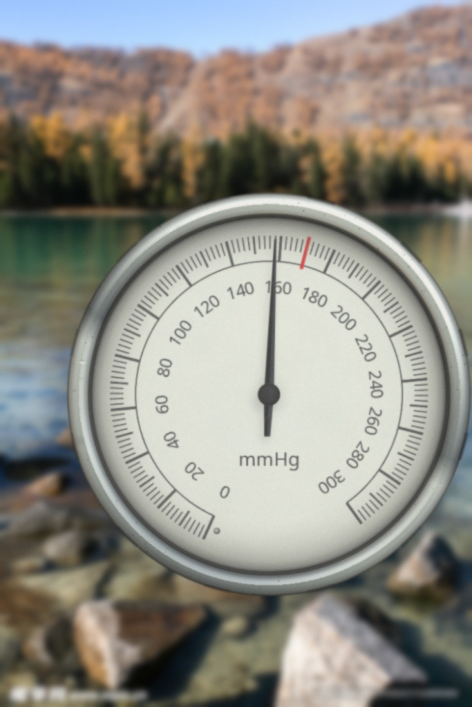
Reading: value=158 unit=mmHg
